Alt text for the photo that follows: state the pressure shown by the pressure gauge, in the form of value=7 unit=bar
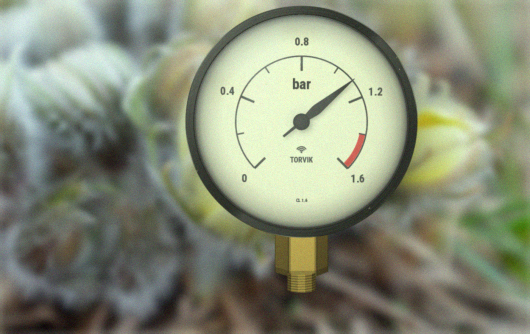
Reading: value=1.1 unit=bar
